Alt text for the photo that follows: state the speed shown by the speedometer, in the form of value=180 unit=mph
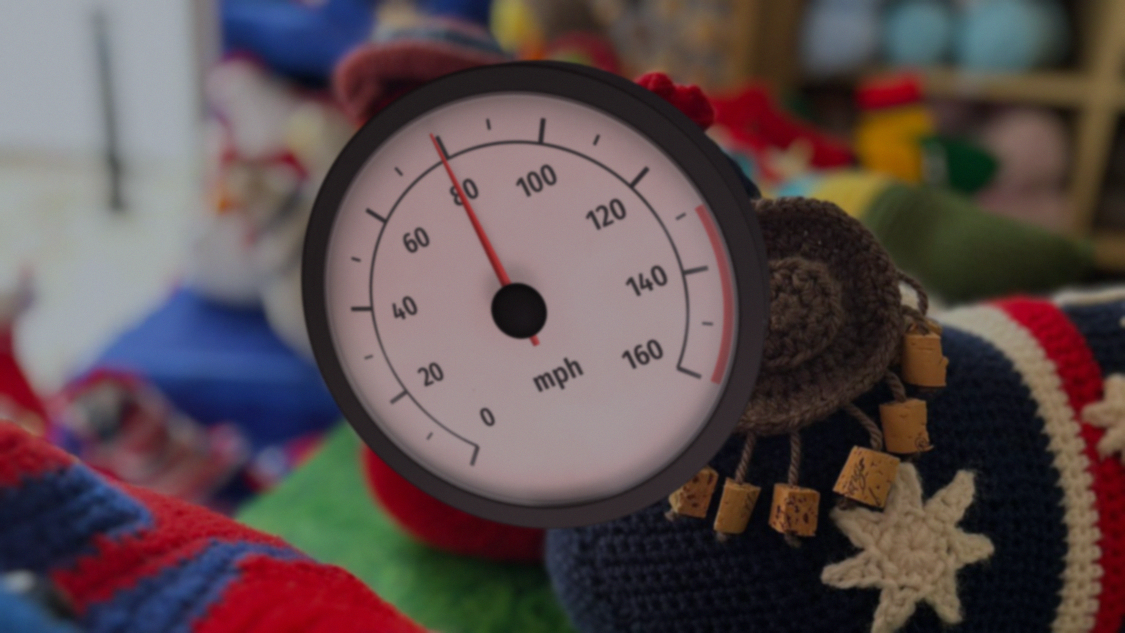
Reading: value=80 unit=mph
